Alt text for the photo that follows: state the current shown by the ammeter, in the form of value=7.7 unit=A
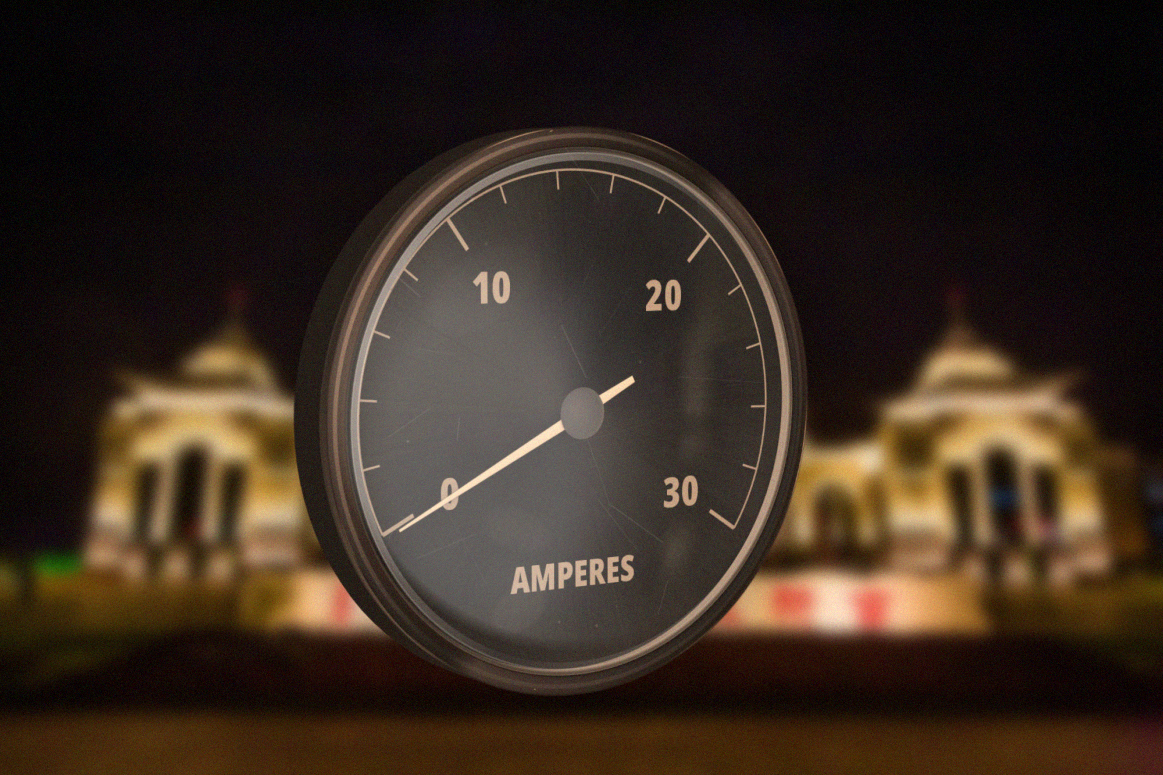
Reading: value=0 unit=A
